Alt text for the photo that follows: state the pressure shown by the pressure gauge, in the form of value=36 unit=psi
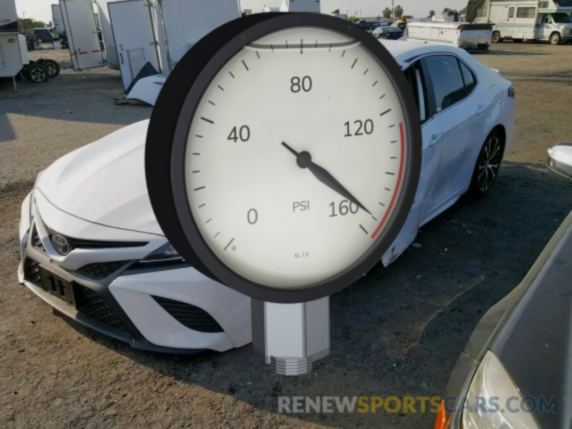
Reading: value=155 unit=psi
